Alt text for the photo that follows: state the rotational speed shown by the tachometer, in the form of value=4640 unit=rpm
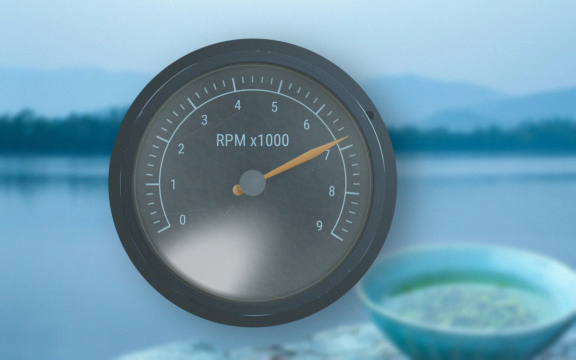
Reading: value=6800 unit=rpm
